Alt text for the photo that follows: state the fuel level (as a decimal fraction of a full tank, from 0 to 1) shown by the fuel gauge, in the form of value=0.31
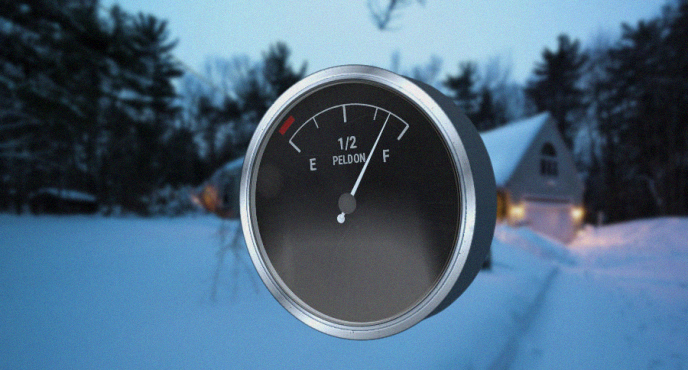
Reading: value=0.875
